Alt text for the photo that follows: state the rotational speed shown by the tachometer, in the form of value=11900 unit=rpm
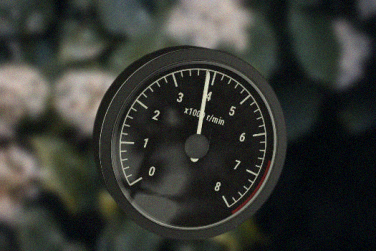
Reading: value=3800 unit=rpm
